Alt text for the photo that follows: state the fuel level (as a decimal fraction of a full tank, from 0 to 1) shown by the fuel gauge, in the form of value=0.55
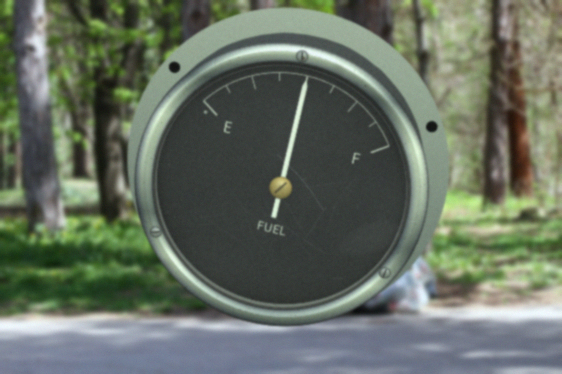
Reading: value=0.5
